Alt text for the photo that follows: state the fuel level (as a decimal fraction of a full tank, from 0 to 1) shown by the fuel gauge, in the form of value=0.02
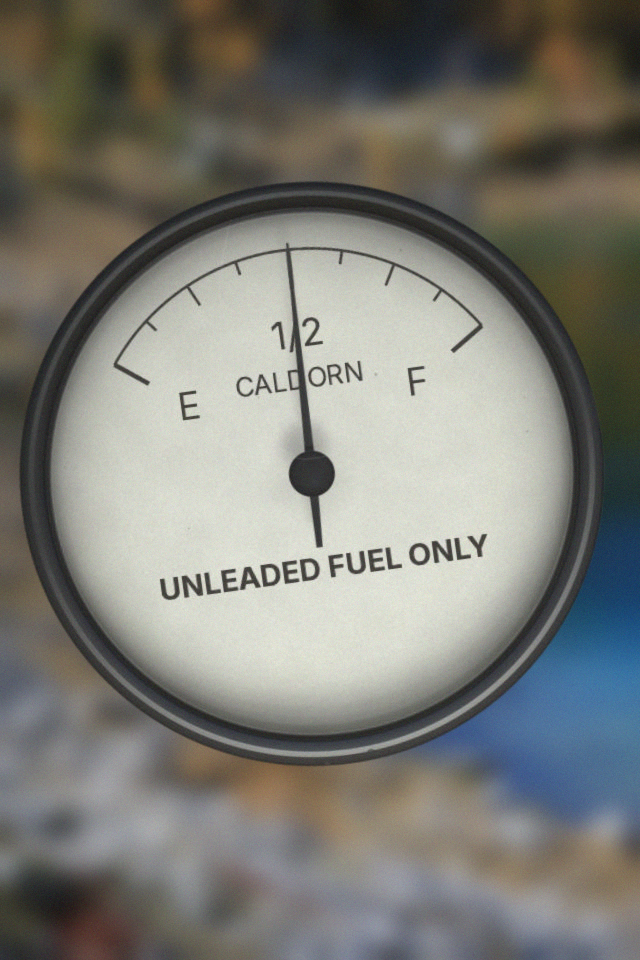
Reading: value=0.5
